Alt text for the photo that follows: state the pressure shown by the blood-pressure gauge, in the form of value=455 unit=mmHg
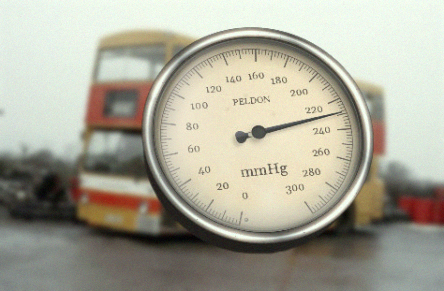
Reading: value=230 unit=mmHg
